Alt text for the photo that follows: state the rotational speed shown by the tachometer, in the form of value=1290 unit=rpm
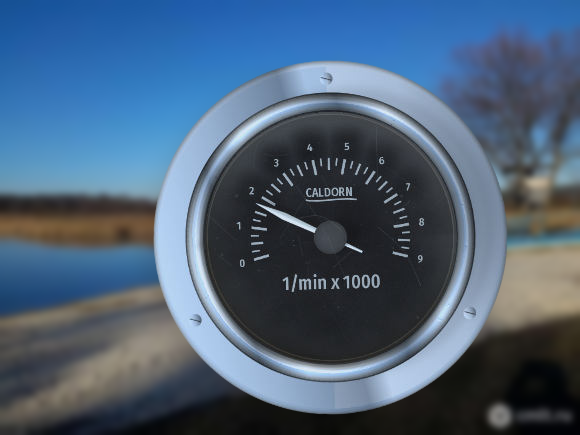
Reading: value=1750 unit=rpm
